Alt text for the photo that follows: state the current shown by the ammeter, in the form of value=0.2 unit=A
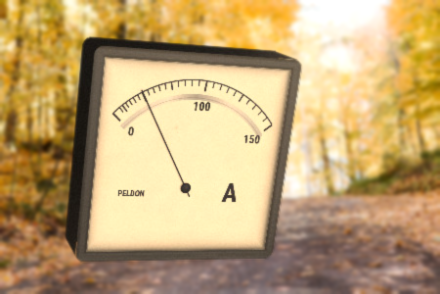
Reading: value=50 unit=A
